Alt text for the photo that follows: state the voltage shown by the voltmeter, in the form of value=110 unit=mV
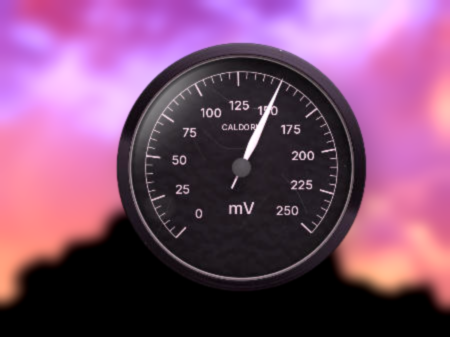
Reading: value=150 unit=mV
